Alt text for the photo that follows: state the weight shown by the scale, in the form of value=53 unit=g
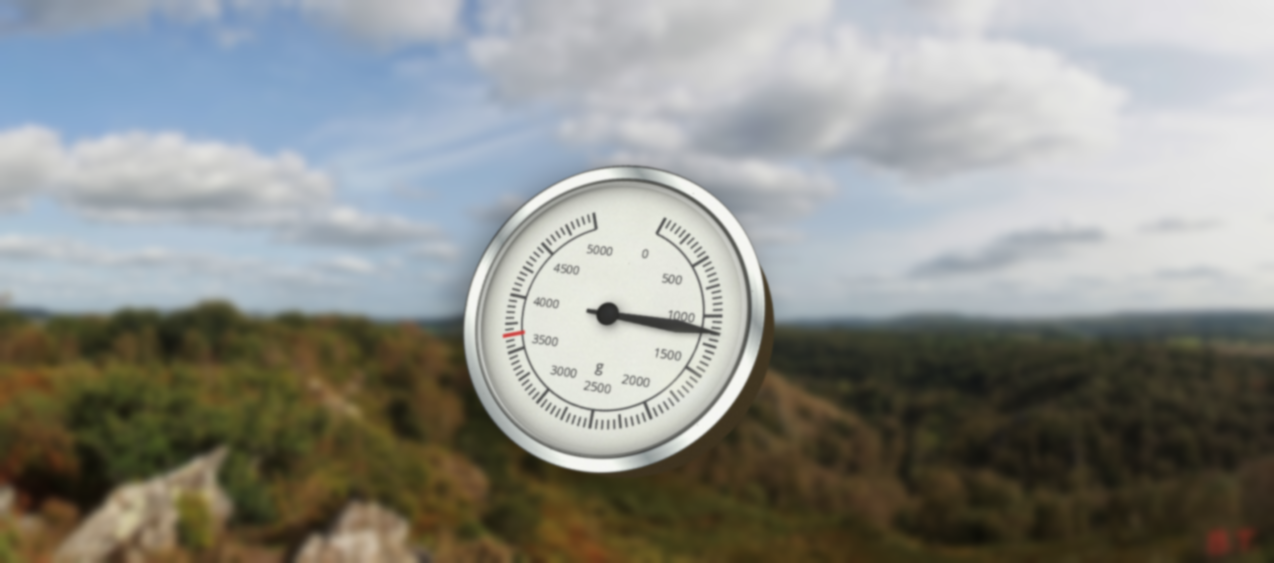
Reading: value=1150 unit=g
